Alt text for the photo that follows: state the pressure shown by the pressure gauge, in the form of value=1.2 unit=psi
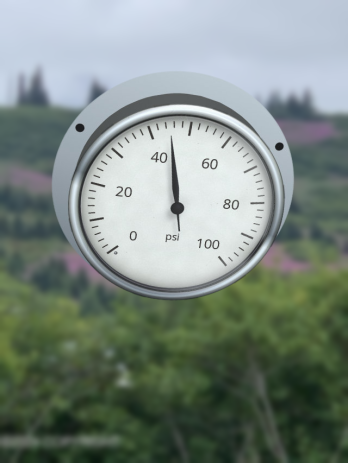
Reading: value=45 unit=psi
